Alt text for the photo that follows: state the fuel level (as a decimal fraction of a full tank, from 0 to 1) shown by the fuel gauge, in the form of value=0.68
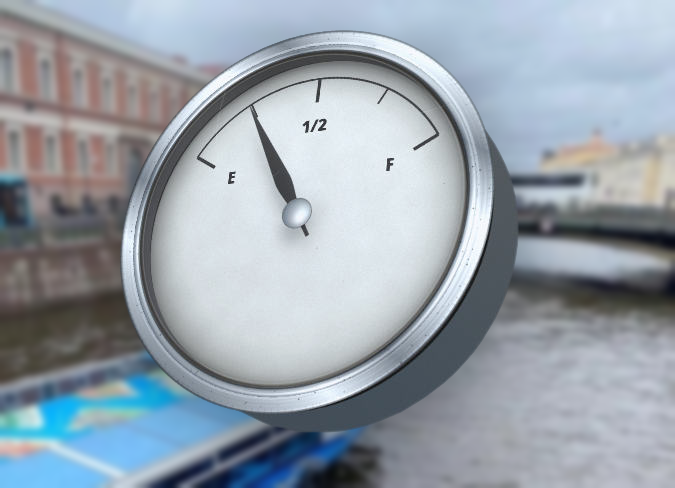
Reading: value=0.25
